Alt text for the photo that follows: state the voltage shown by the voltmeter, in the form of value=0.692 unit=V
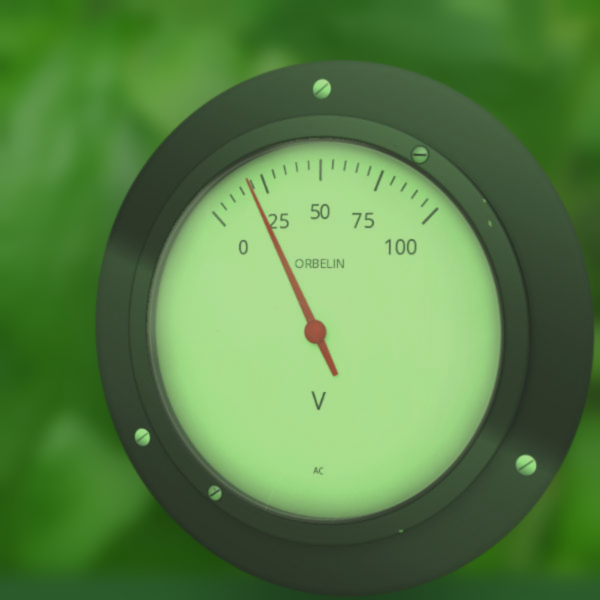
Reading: value=20 unit=V
